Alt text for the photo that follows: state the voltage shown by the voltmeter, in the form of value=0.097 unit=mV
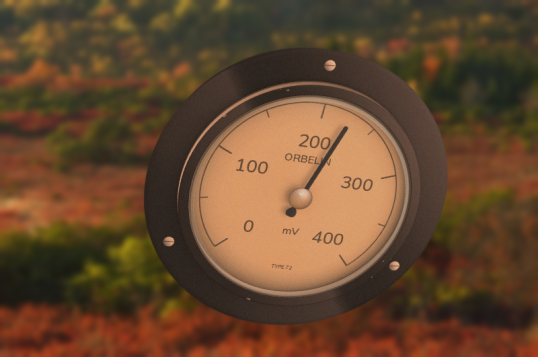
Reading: value=225 unit=mV
